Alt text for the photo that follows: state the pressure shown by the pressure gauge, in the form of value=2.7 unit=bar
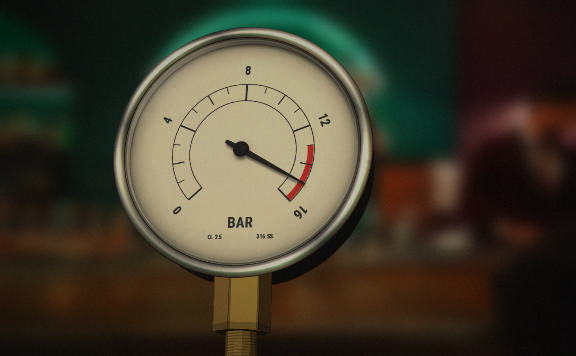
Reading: value=15 unit=bar
